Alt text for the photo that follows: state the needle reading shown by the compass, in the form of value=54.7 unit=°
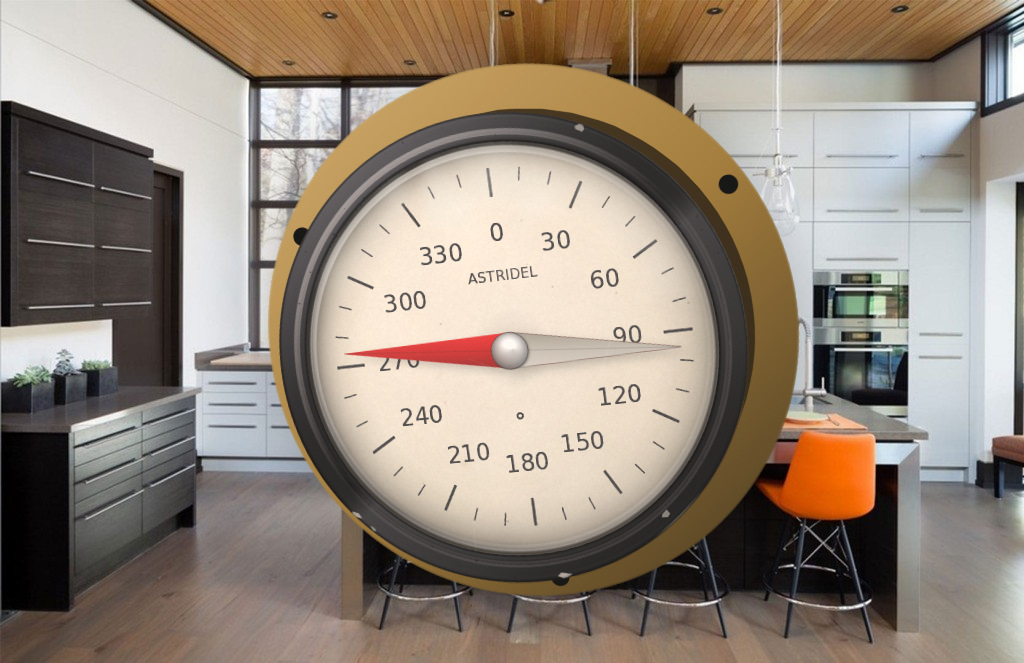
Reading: value=275 unit=°
